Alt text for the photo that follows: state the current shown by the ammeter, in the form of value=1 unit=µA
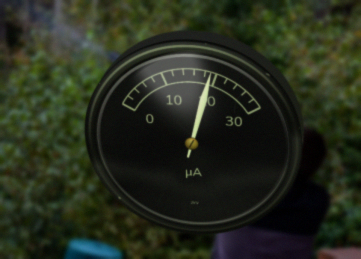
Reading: value=19 unit=µA
